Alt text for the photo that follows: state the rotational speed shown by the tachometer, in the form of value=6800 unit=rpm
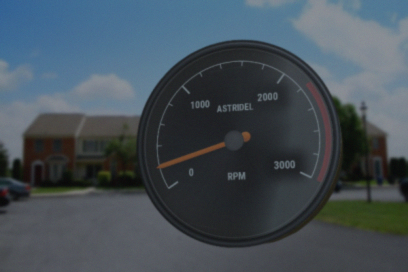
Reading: value=200 unit=rpm
